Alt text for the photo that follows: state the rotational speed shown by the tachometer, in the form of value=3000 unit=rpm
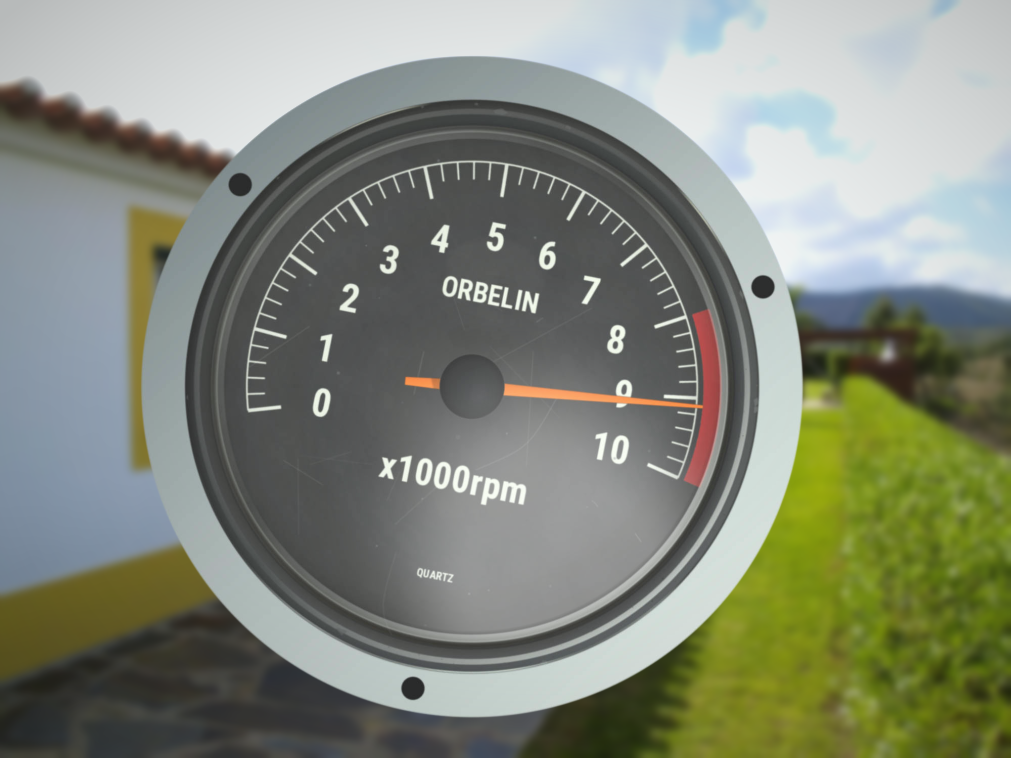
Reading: value=9100 unit=rpm
